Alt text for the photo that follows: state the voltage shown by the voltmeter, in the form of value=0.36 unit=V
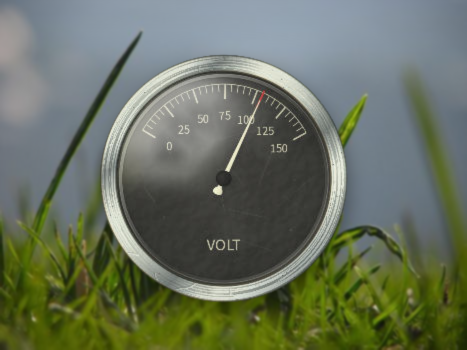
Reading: value=105 unit=V
